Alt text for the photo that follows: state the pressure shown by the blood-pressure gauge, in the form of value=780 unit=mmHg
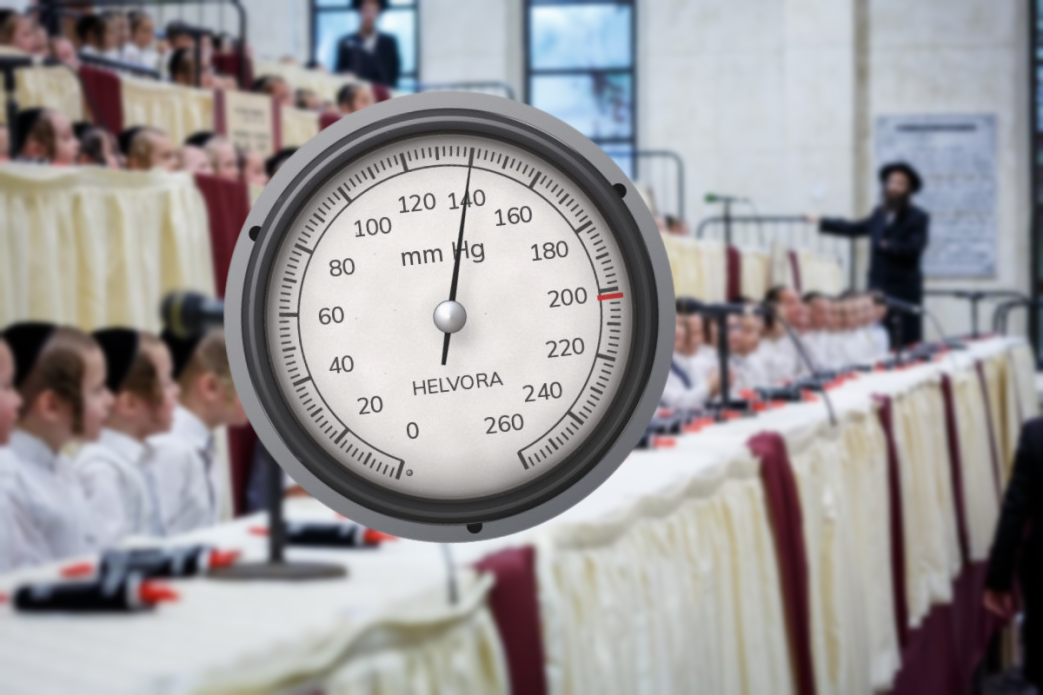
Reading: value=140 unit=mmHg
